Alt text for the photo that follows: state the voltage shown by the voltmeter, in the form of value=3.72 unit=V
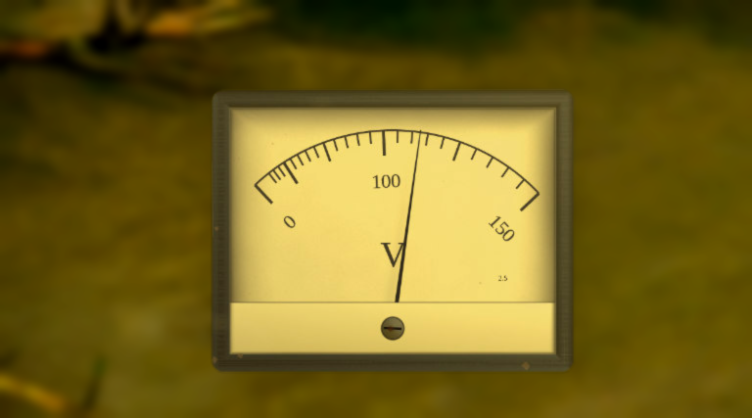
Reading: value=112.5 unit=V
